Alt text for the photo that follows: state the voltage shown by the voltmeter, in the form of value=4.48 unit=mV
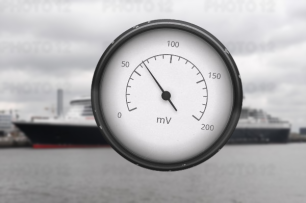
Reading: value=65 unit=mV
